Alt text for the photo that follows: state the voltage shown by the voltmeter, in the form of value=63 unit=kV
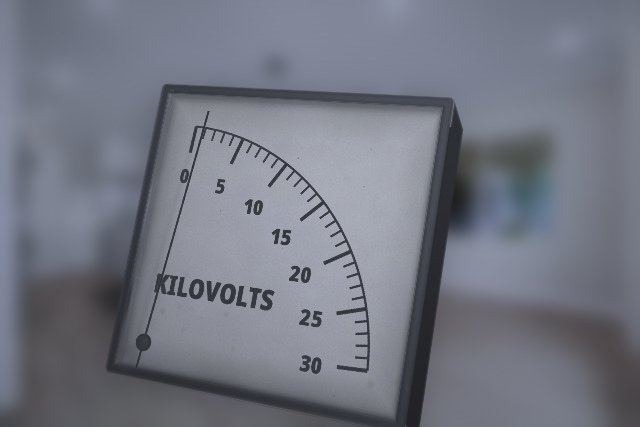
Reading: value=1 unit=kV
